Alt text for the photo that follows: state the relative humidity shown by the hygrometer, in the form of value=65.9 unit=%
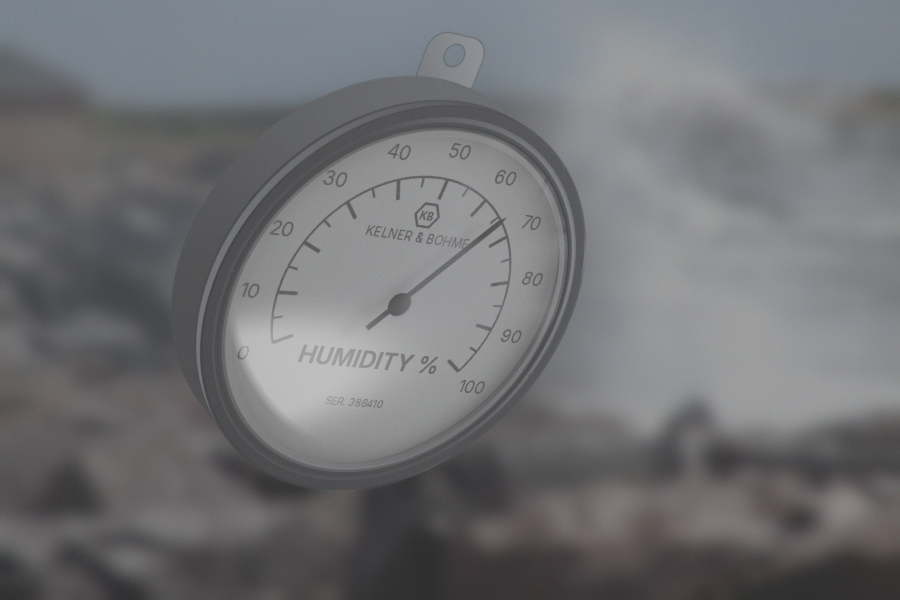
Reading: value=65 unit=%
